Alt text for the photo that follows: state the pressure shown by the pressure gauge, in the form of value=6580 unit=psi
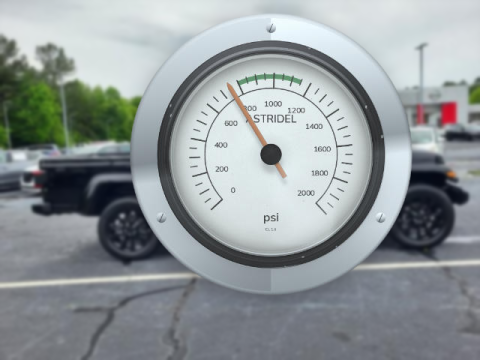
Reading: value=750 unit=psi
